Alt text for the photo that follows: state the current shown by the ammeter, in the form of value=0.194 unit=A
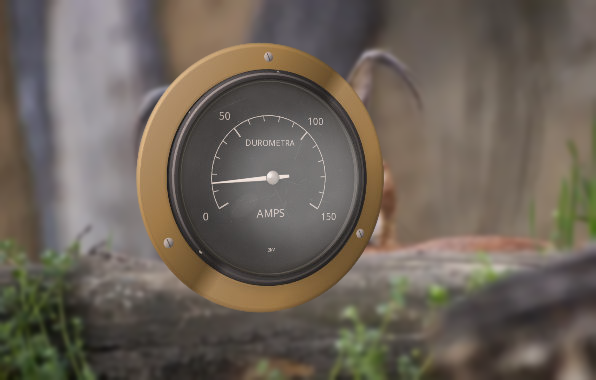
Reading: value=15 unit=A
